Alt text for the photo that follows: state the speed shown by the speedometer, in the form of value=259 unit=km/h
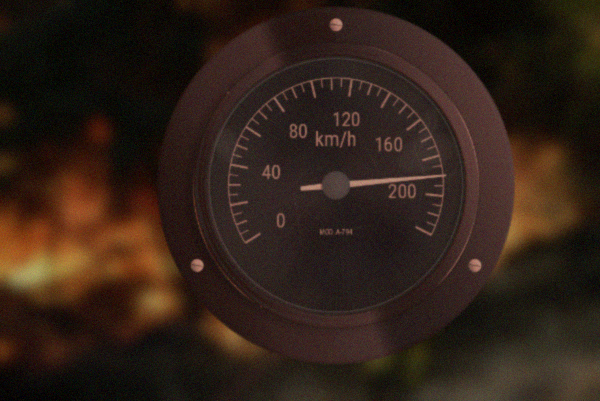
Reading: value=190 unit=km/h
